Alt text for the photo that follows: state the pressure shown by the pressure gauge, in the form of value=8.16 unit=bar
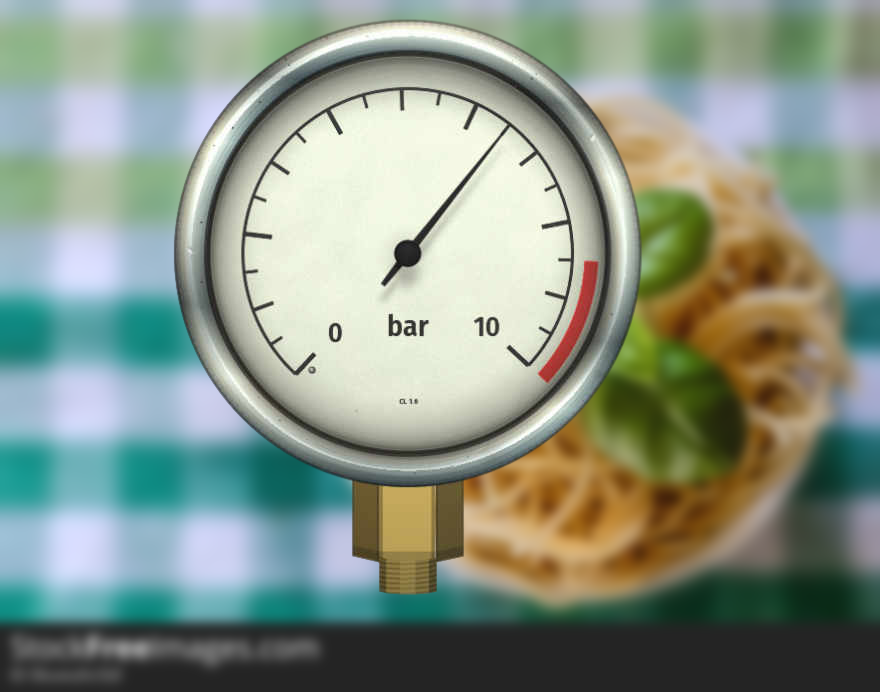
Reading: value=6.5 unit=bar
